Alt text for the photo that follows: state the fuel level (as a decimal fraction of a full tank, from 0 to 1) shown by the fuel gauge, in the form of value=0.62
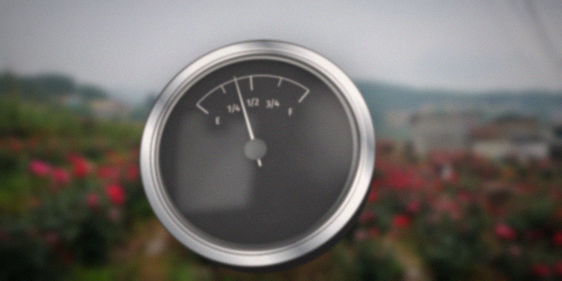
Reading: value=0.375
